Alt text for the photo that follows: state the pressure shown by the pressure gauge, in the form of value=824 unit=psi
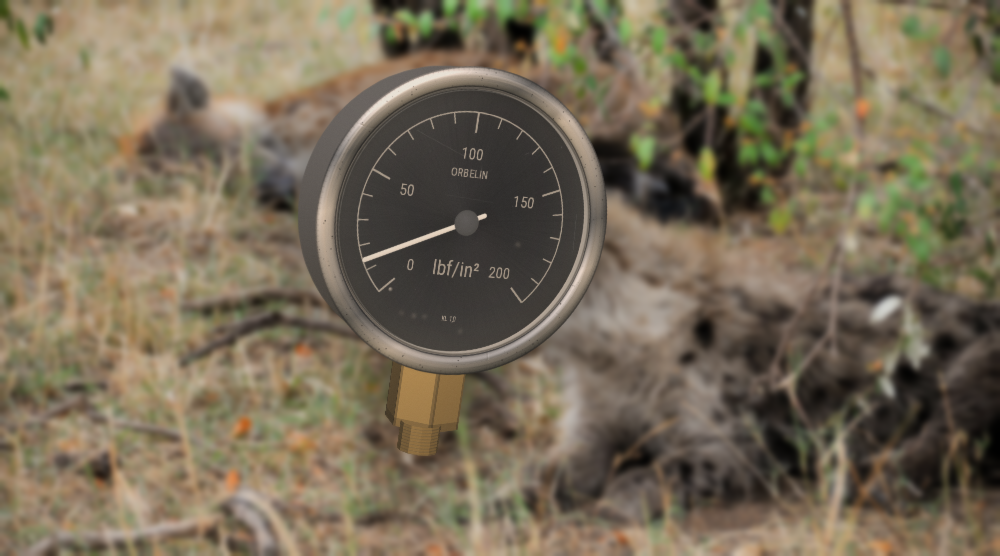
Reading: value=15 unit=psi
